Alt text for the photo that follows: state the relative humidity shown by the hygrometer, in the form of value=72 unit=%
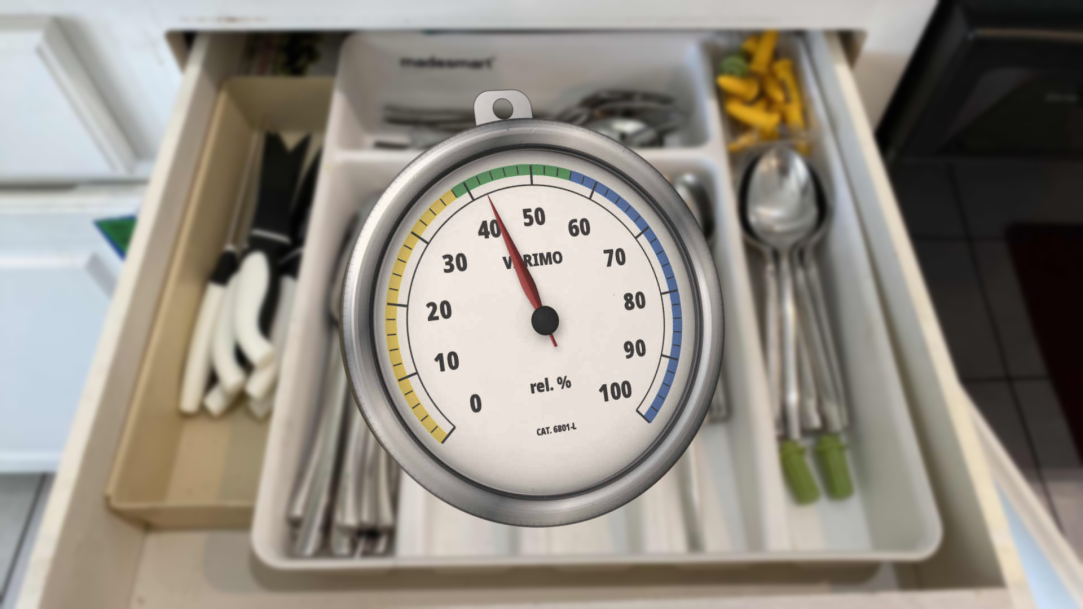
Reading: value=42 unit=%
